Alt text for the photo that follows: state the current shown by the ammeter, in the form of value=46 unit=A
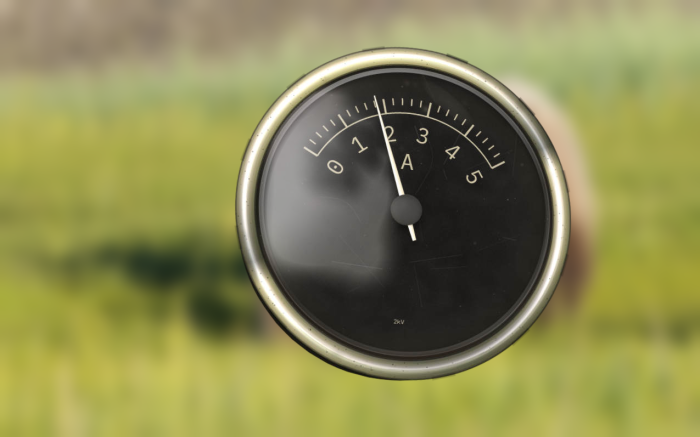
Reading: value=1.8 unit=A
